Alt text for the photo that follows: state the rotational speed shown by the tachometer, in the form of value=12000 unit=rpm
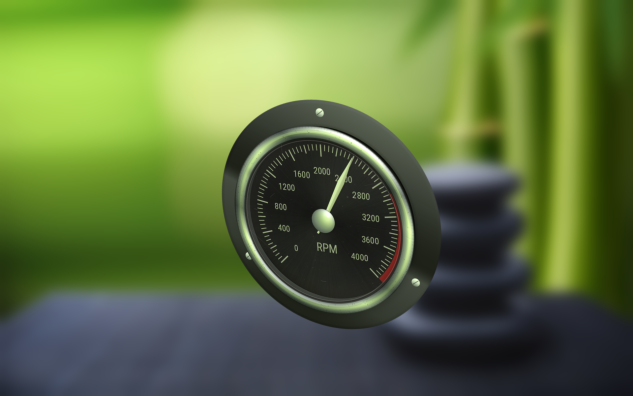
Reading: value=2400 unit=rpm
